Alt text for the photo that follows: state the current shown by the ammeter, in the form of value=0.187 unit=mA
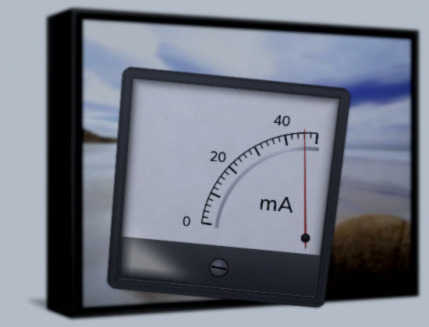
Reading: value=46 unit=mA
